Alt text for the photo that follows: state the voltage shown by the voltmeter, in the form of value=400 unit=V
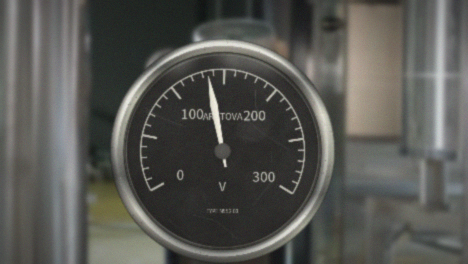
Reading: value=135 unit=V
